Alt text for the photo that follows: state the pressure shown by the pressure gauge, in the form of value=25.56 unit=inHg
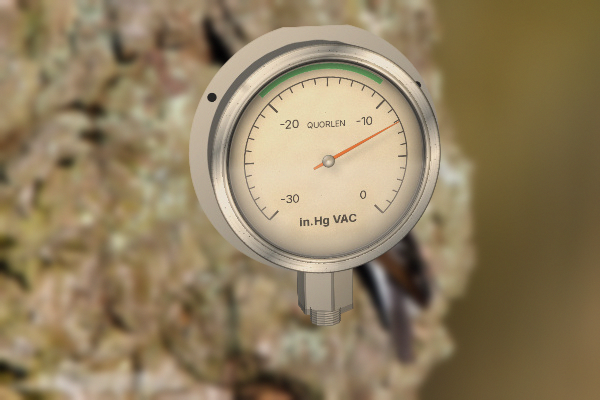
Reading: value=-8 unit=inHg
